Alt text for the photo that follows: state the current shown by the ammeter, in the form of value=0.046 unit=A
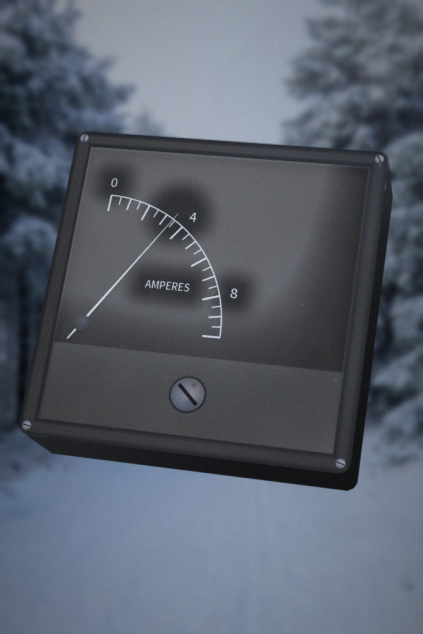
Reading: value=3.5 unit=A
